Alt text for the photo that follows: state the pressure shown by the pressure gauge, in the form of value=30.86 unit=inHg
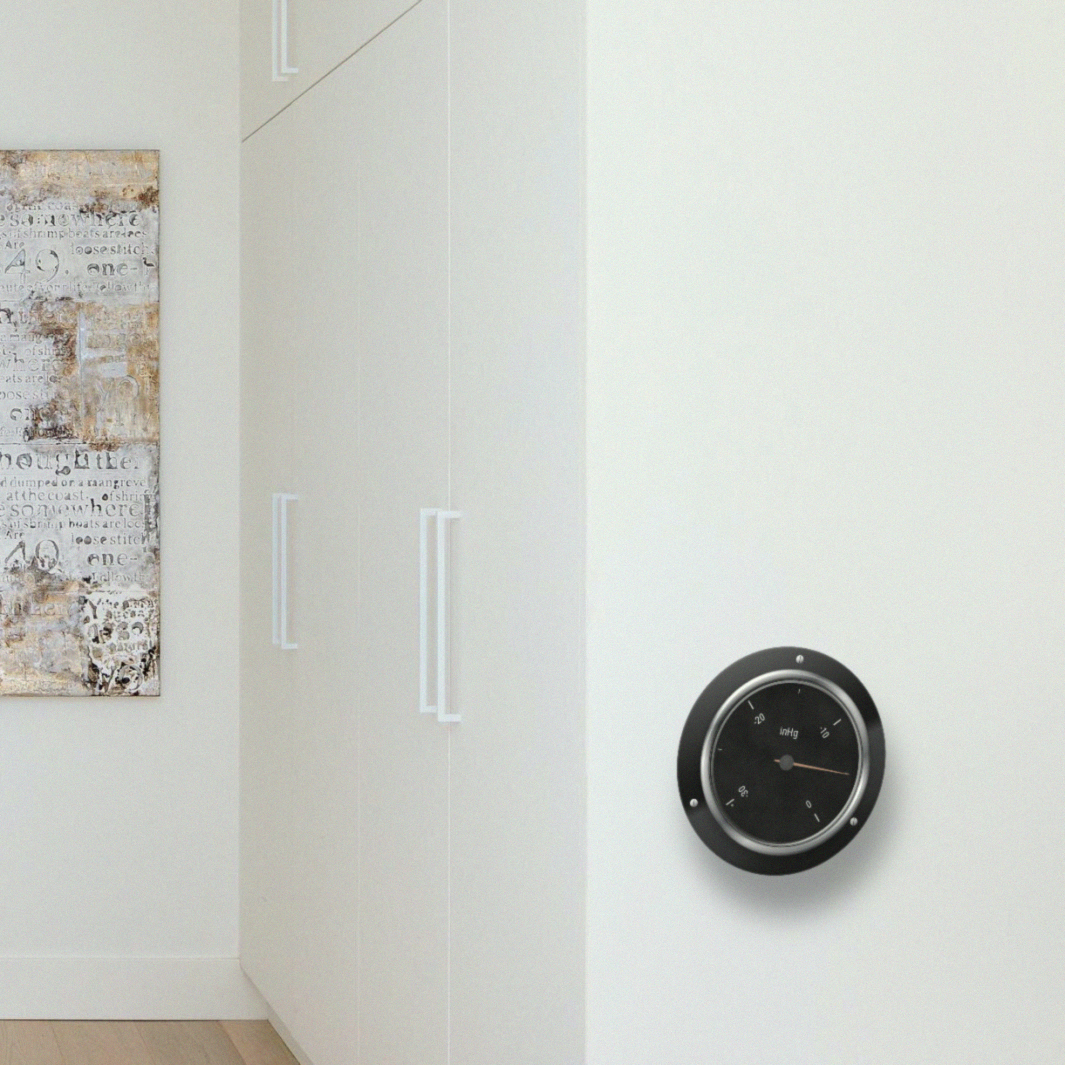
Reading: value=-5 unit=inHg
